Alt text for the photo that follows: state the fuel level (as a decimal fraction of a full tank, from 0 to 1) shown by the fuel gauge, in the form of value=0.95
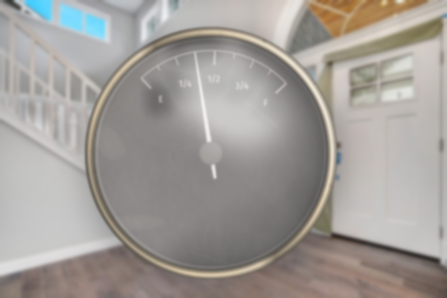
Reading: value=0.375
